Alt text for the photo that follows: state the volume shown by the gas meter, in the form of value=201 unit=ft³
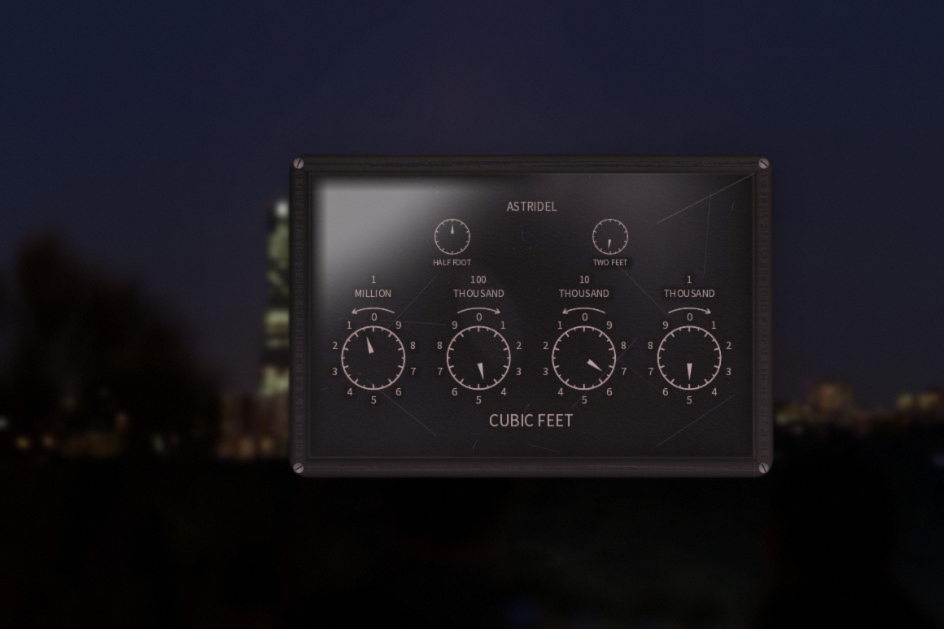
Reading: value=46500 unit=ft³
